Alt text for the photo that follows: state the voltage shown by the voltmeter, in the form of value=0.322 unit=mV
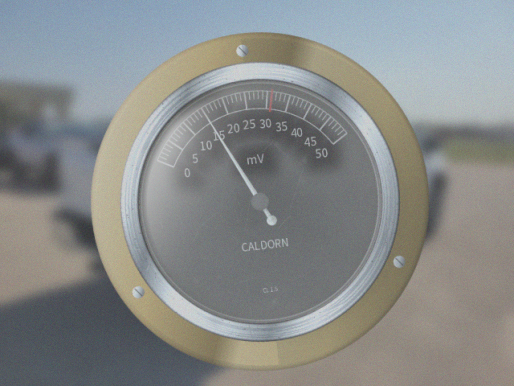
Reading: value=15 unit=mV
